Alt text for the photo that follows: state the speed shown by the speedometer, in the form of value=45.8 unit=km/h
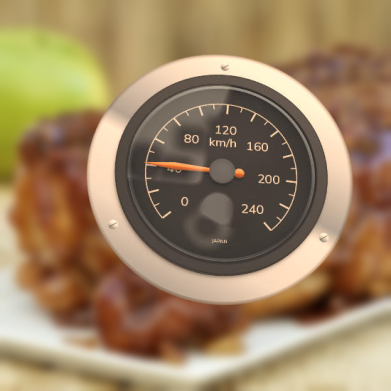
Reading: value=40 unit=km/h
